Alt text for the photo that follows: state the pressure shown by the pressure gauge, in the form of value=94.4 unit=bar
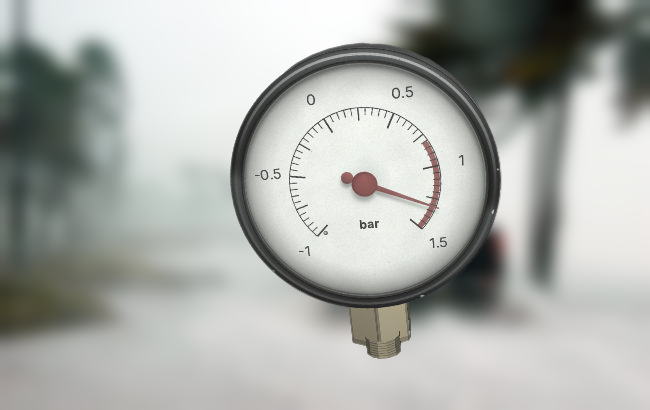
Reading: value=1.3 unit=bar
